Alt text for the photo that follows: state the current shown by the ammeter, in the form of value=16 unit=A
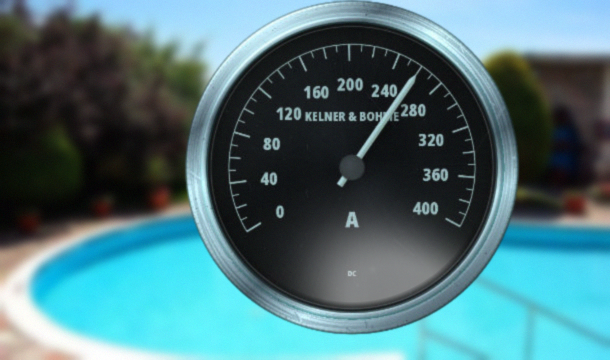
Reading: value=260 unit=A
